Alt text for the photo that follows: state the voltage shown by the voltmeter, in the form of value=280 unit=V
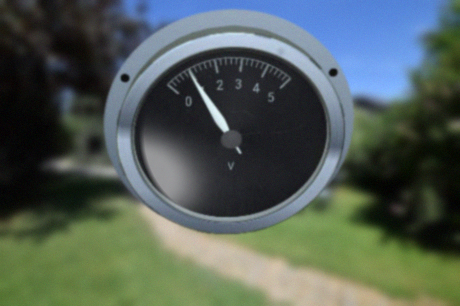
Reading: value=1 unit=V
